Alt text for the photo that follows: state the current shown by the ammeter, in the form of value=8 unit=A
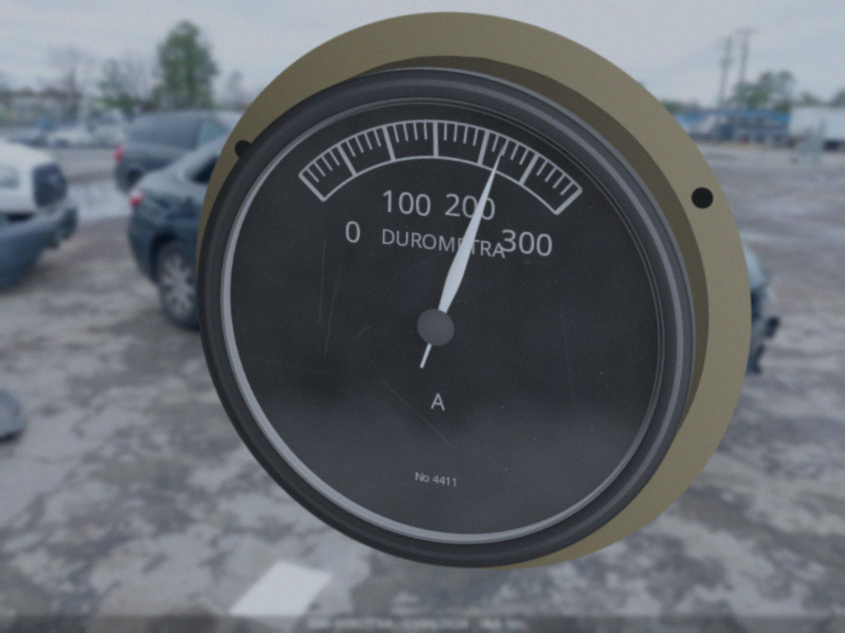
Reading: value=220 unit=A
